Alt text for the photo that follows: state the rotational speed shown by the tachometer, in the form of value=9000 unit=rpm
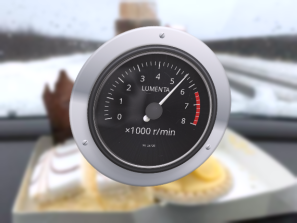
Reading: value=5400 unit=rpm
